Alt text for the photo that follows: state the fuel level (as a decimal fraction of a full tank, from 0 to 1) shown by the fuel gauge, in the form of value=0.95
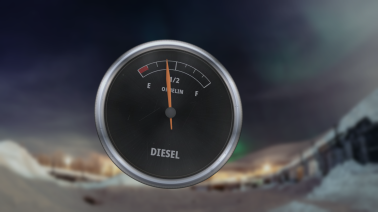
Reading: value=0.375
